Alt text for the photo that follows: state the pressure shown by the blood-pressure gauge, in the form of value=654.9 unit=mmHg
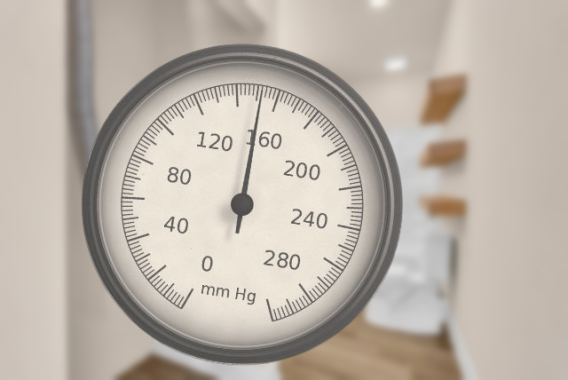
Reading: value=152 unit=mmHg
